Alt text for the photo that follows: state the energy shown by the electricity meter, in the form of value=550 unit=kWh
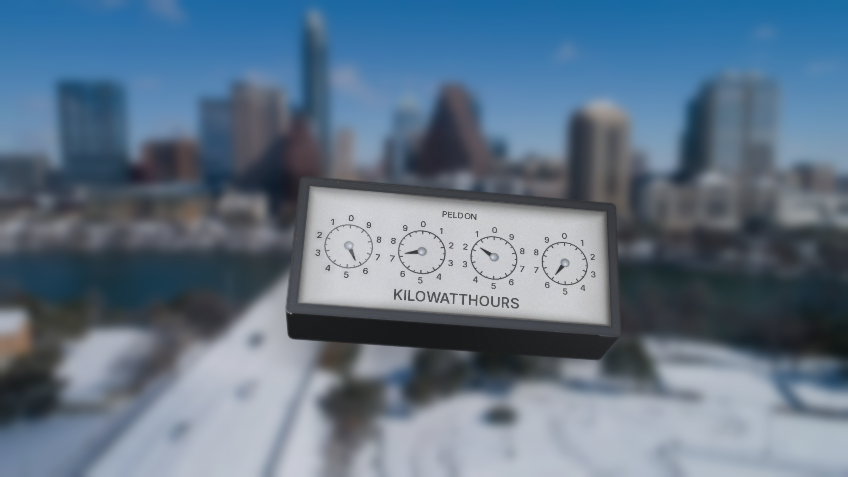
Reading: value=5716 unit=kWh
